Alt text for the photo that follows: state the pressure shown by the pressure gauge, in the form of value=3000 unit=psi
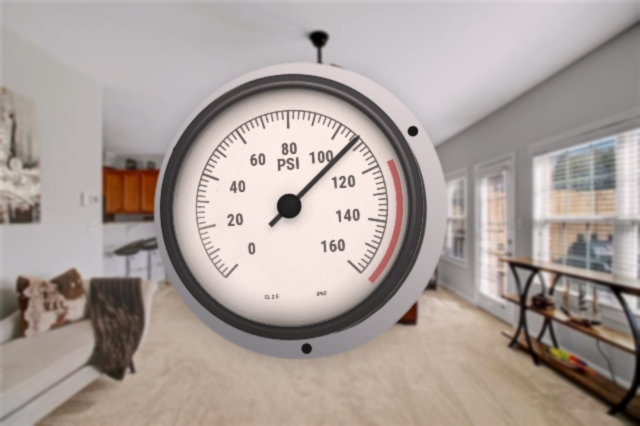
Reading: value=108 unit=psi
